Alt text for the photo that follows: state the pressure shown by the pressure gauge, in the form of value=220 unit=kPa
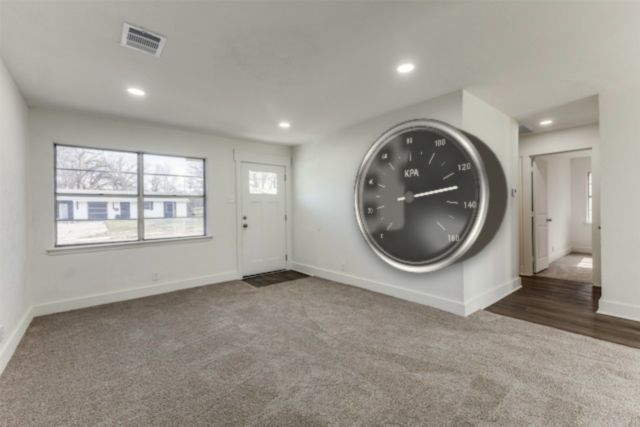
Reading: value=130 unit=kPa
